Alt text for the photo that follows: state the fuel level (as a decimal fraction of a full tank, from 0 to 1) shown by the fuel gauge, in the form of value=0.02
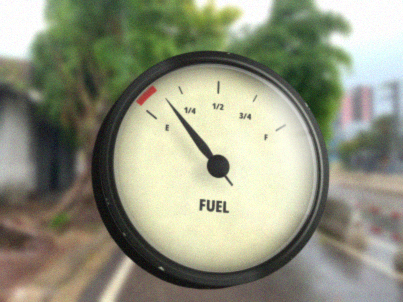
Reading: value=0.125
